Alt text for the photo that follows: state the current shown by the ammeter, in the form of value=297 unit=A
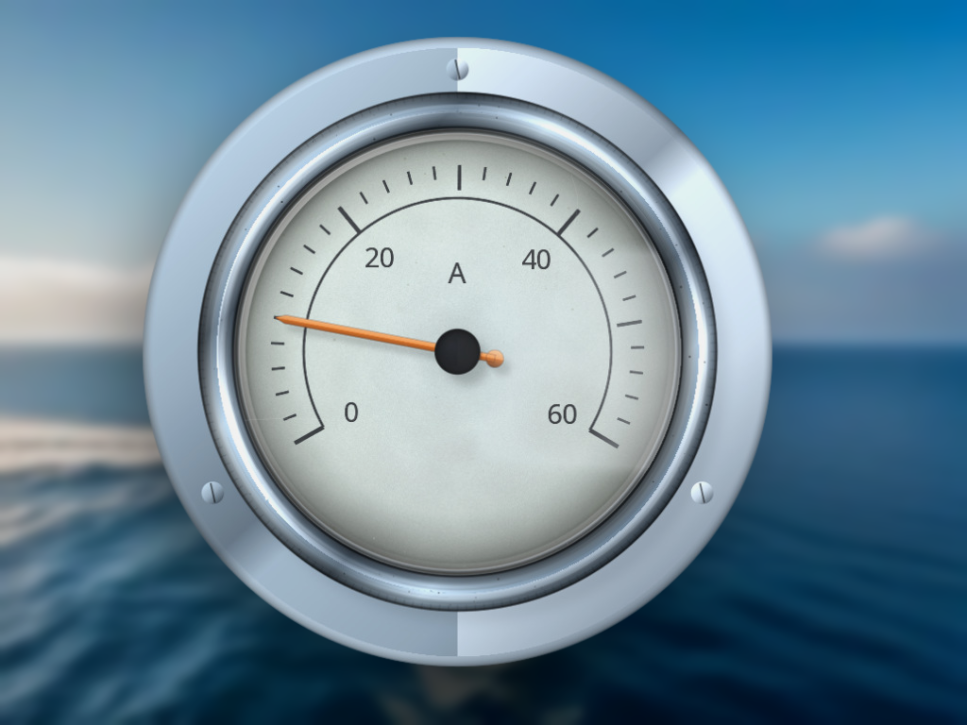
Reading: value=10 unit=A
